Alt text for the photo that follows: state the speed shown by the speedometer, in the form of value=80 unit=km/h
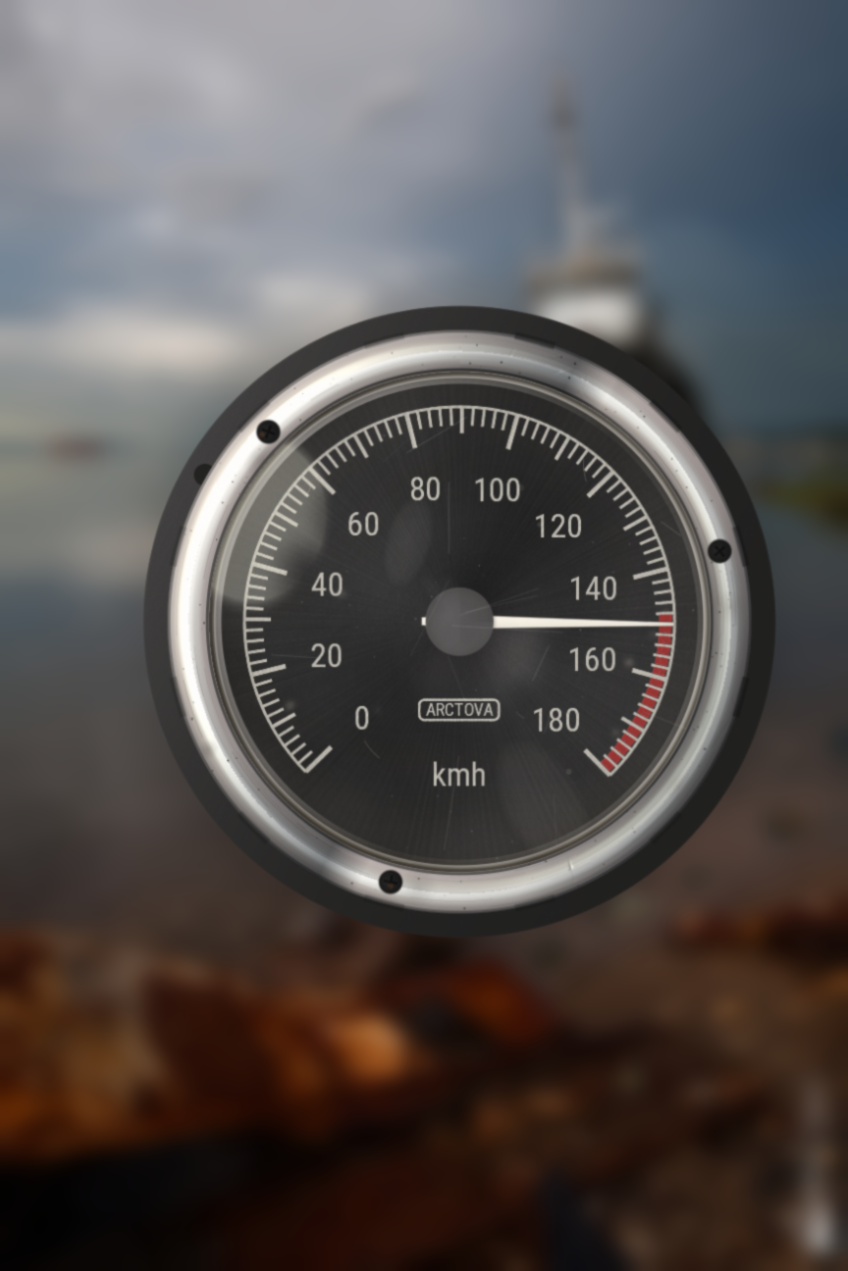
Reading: value=150 unit=km/h
